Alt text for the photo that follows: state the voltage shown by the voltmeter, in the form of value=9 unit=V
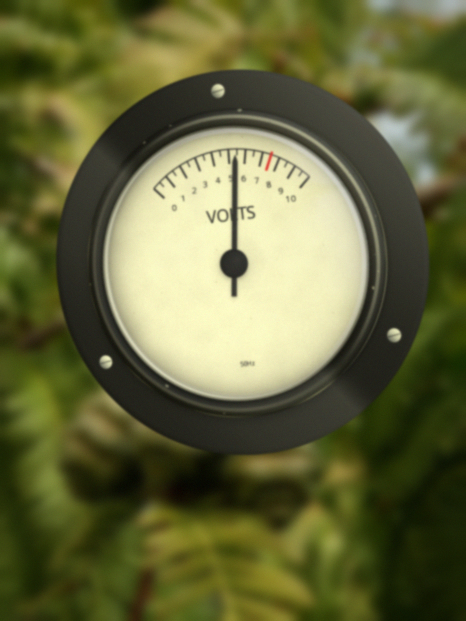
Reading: value=5.5 unit=V
